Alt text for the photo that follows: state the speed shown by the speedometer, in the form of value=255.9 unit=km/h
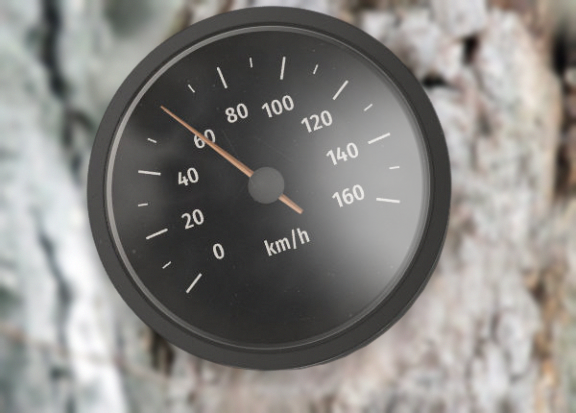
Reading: value=60 unit=km/h
